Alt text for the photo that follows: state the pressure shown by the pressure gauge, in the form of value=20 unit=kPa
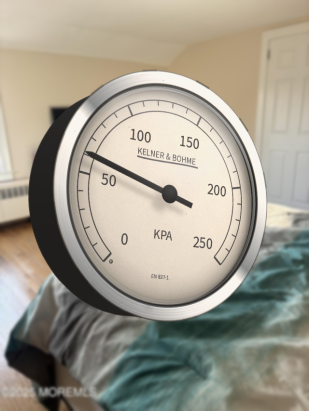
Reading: value=60 unit=kPa
